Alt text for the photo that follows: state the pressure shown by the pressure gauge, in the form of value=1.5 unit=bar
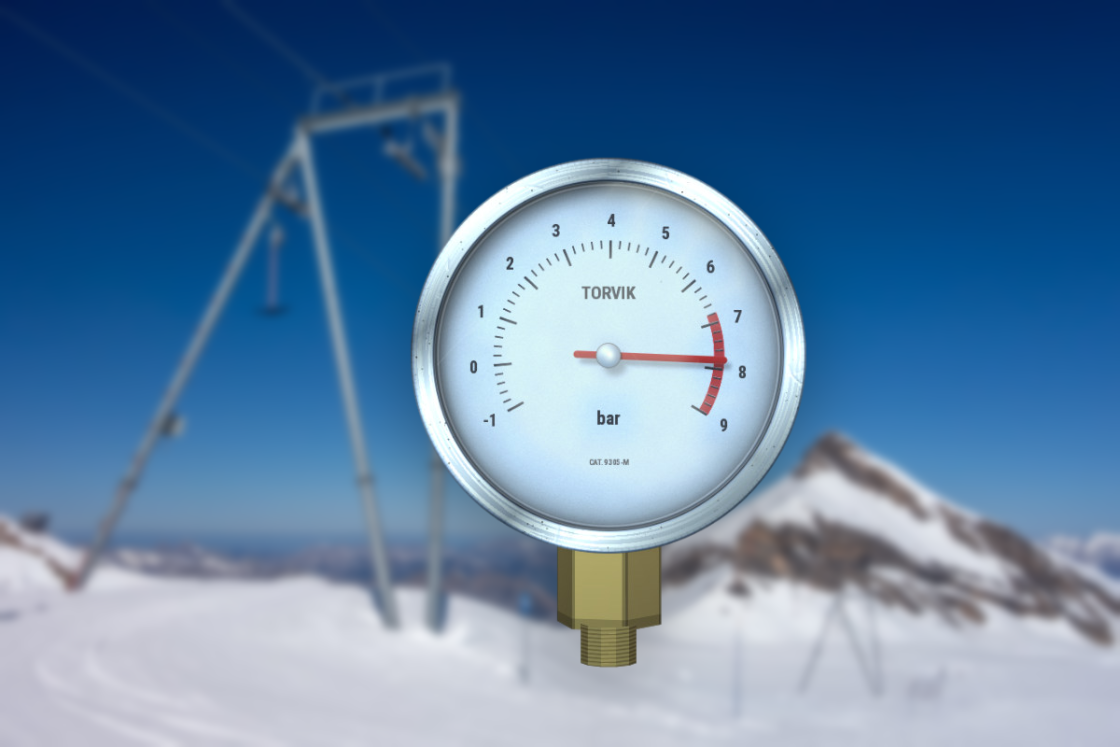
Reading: value=7.8 unit=bar
